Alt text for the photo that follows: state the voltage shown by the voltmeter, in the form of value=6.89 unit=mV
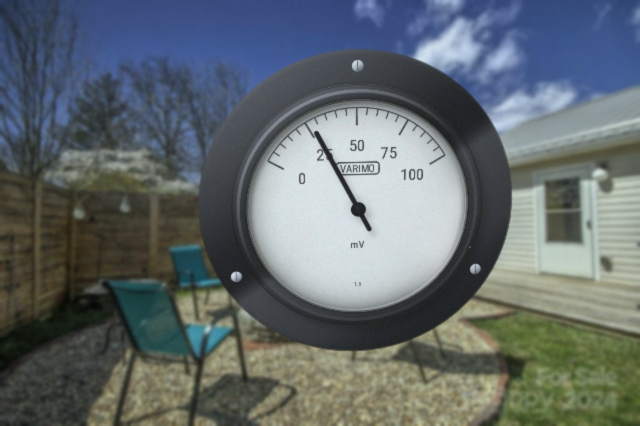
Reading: value=27.5 unit=mV
